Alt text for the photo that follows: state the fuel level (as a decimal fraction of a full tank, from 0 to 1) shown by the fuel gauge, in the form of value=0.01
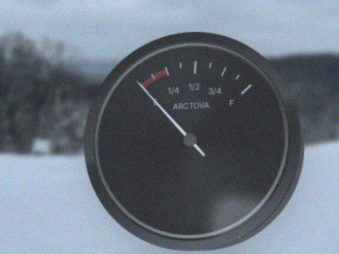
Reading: value=0
